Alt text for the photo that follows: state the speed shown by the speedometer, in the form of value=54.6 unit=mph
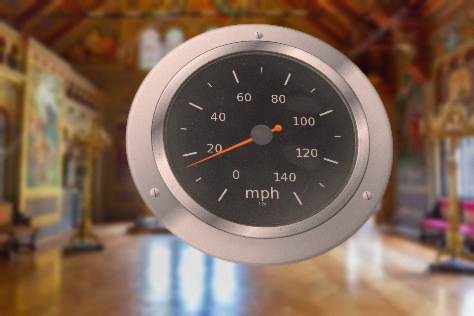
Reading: value=15 unit=mph
